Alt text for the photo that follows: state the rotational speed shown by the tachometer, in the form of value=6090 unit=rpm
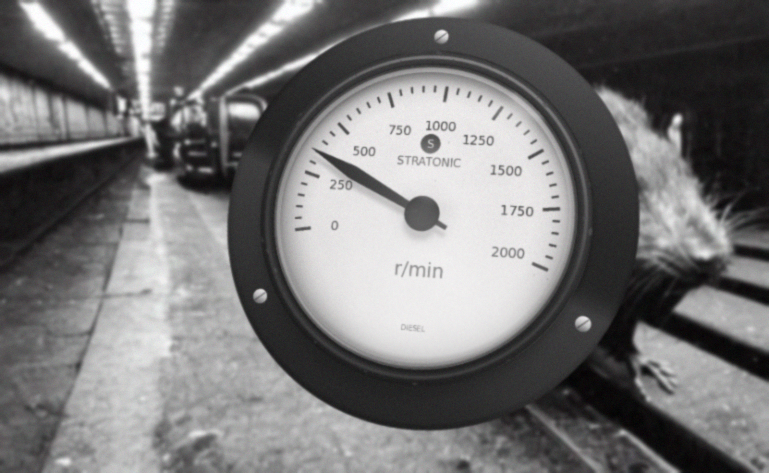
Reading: value=350 unit=rpm
